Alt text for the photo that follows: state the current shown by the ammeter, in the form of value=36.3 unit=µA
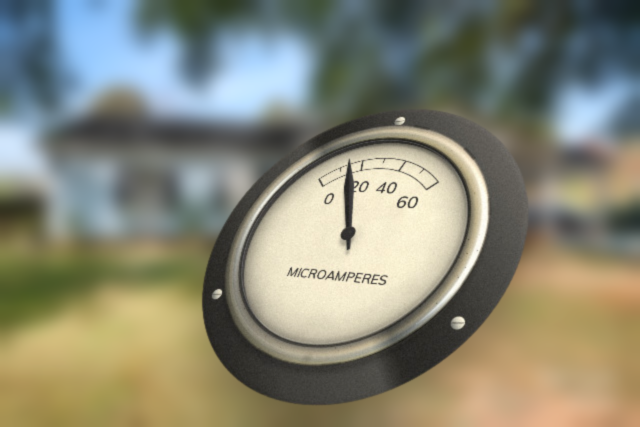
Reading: value=15 unit=µA
